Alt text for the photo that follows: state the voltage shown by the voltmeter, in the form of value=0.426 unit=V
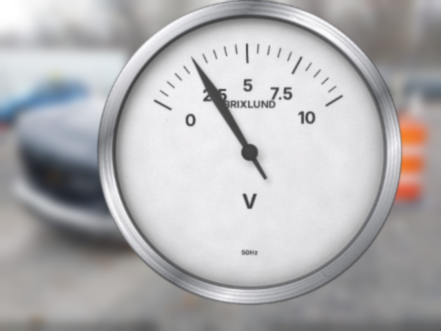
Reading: value=2.5 unit=V
